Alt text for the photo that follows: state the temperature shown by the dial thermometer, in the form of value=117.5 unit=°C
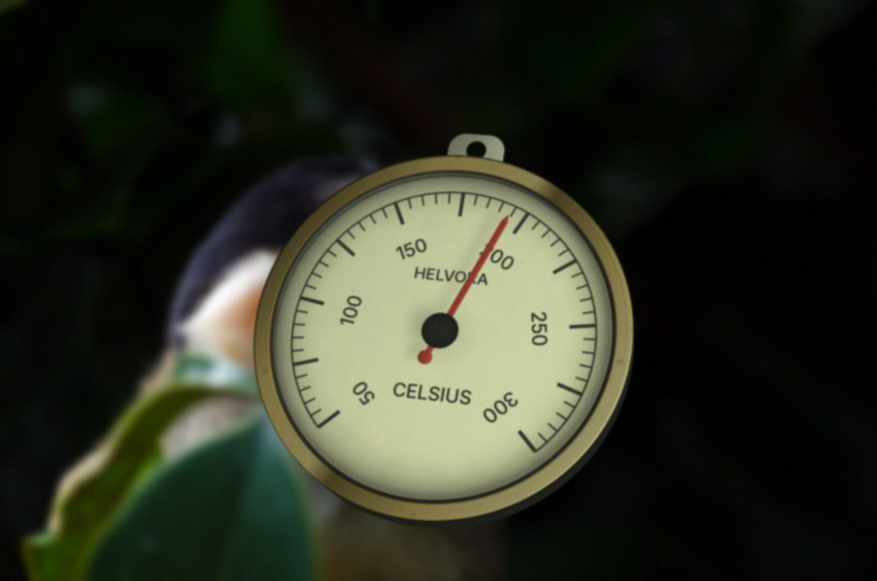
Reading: value=195 unit=°C
